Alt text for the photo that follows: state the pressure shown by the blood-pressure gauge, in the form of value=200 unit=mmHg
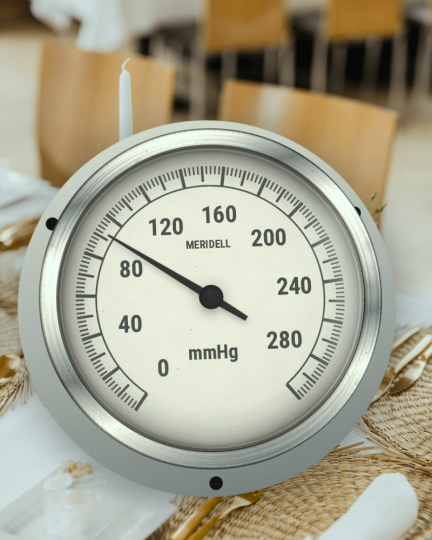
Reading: value=92 unit=mmHg
